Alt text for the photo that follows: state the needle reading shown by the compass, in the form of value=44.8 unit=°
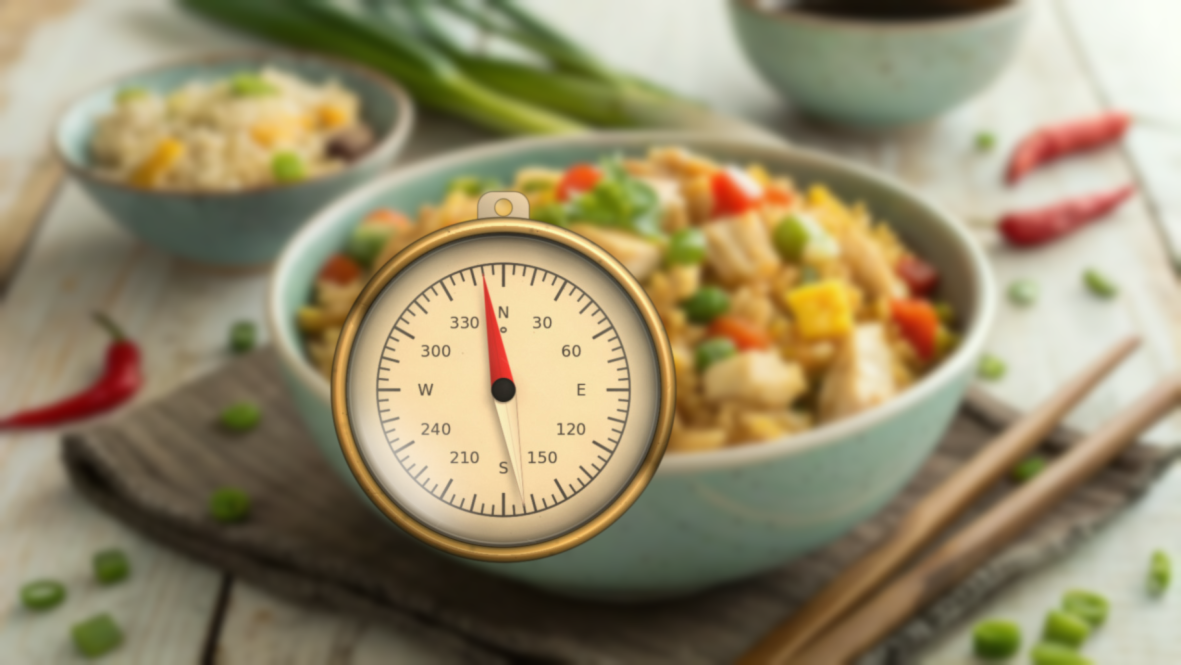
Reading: value=350 unit=°
